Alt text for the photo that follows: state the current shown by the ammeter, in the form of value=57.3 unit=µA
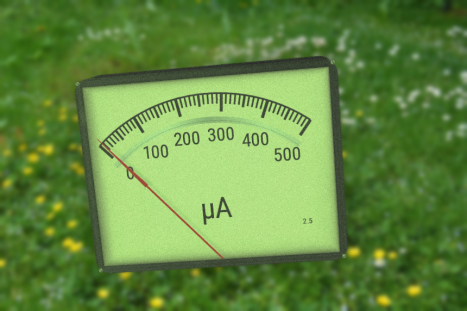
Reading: value=10 unit=µA
